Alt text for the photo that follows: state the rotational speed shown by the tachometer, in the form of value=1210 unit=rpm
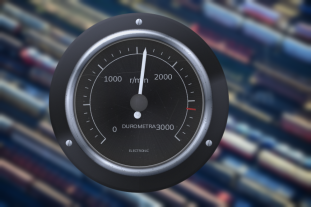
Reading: value=1600 unit=rpm
